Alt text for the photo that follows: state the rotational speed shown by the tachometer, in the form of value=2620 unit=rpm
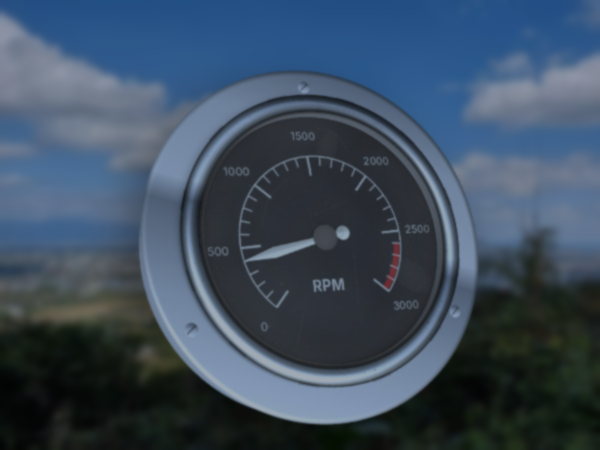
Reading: value=400 unit=rpm
